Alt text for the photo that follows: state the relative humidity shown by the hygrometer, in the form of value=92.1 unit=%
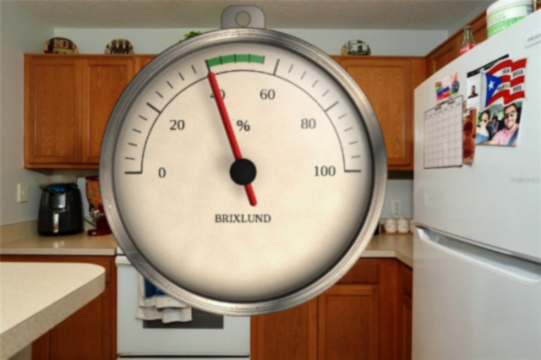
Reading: value=40 unit=%
